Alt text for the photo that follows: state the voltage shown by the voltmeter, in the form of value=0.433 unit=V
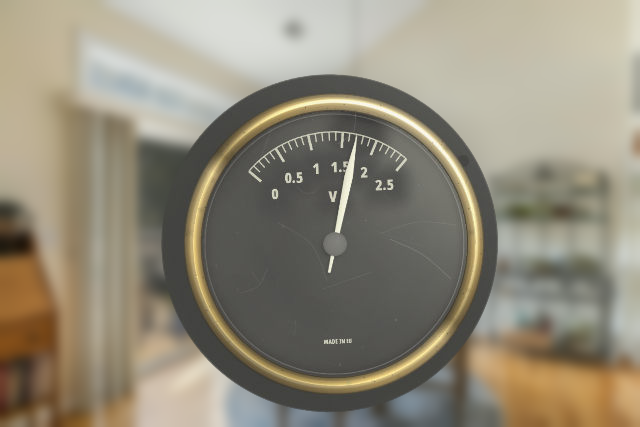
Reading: value=1.7 unit=V
